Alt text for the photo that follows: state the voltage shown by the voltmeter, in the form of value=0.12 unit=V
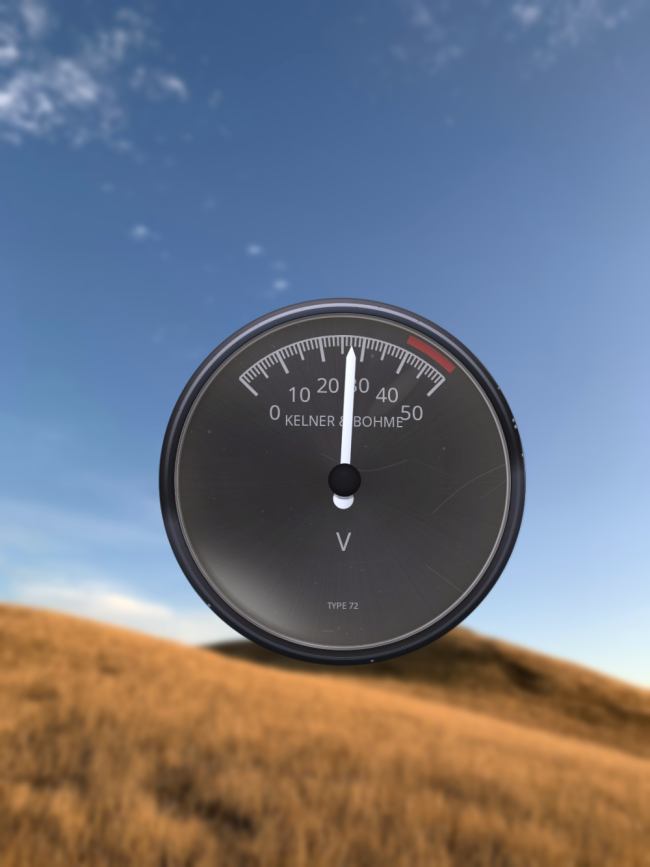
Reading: value=27 unit=V
